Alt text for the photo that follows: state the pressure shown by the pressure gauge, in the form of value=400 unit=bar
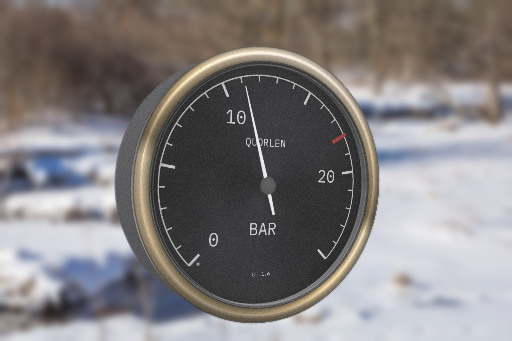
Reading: value=11 unit=bar
